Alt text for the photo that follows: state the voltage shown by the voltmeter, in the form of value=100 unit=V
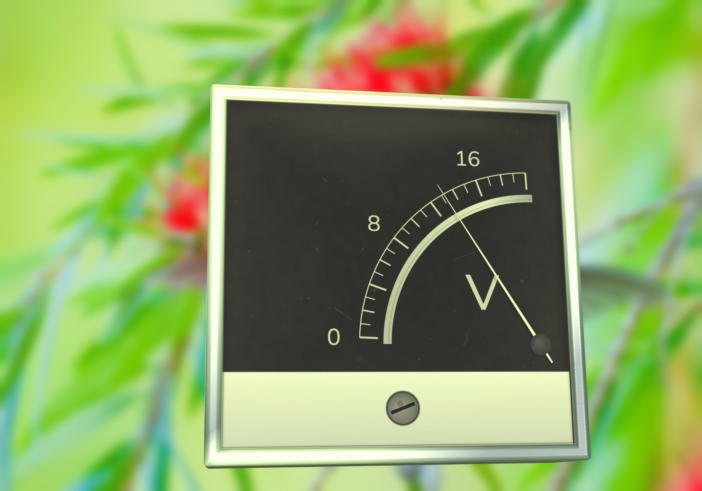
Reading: value=13 unit=V
